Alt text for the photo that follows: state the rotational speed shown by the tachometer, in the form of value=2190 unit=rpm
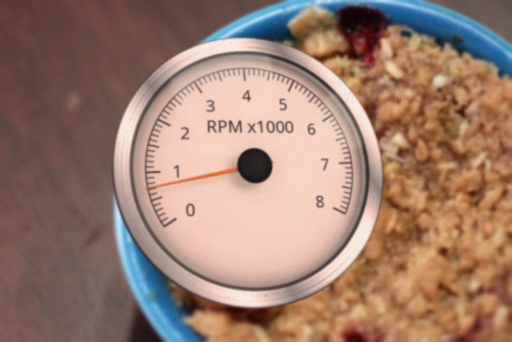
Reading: value=700 unit=rpm
